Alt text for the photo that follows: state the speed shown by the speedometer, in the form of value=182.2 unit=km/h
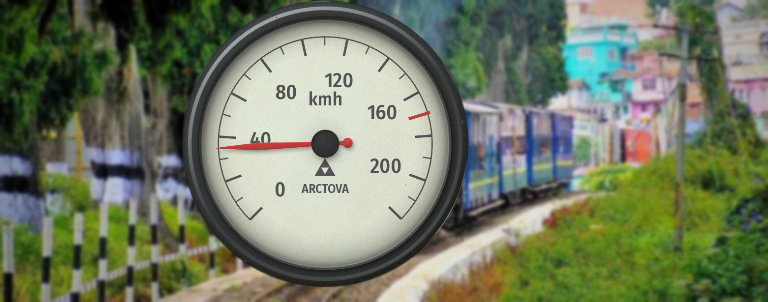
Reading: value=35 unit=km/h
